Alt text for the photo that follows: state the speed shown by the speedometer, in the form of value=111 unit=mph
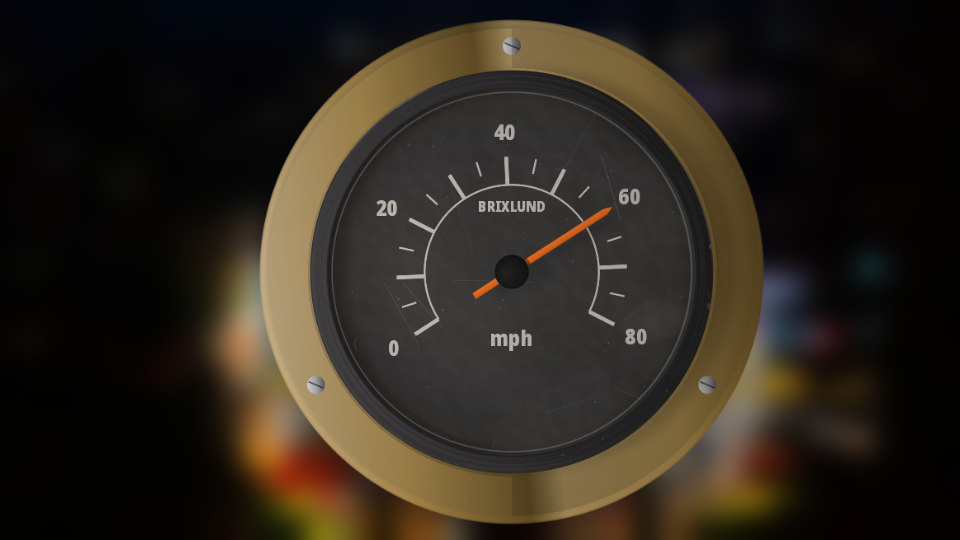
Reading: value=60 unit=mph
